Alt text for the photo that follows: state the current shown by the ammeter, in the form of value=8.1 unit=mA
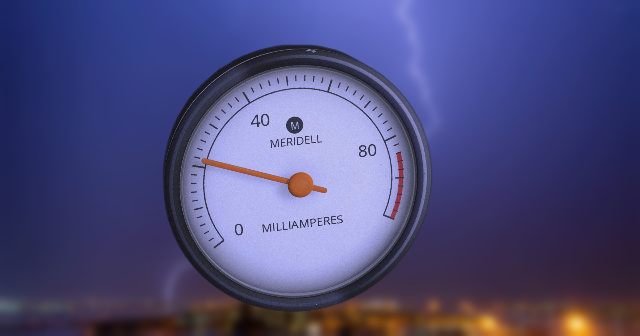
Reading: value=22 unit=mA
